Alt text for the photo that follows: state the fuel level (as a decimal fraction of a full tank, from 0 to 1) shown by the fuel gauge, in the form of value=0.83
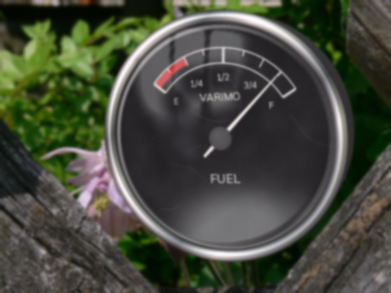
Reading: value=0.875
